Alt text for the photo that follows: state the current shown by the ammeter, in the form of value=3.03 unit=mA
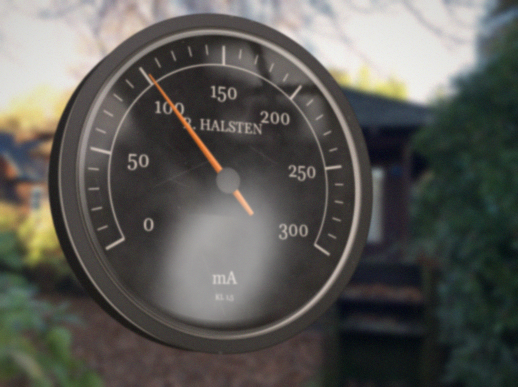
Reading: value=100 unit=mA
